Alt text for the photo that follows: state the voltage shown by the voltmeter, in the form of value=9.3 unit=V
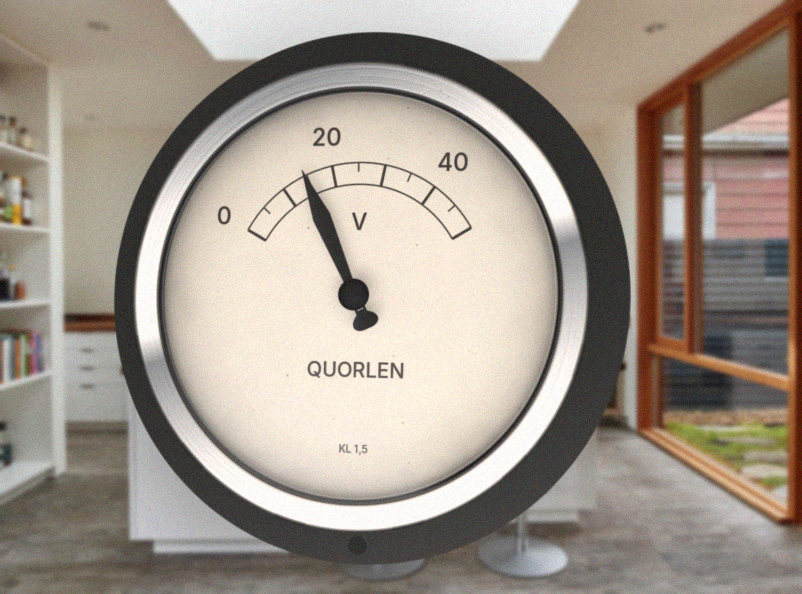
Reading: value=15 unit=V
